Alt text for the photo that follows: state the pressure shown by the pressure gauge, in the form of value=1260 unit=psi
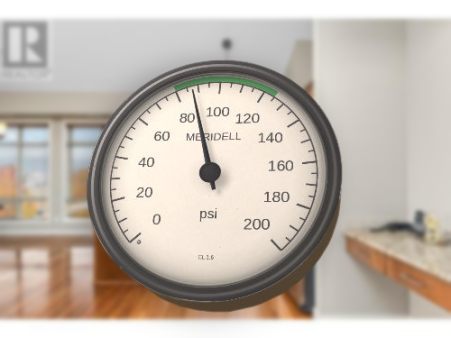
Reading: value=87.5 unit=psi
